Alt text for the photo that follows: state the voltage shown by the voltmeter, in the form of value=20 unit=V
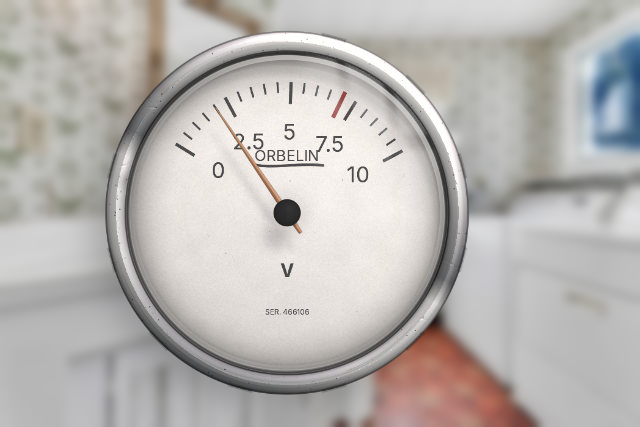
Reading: value=2 unit=V
